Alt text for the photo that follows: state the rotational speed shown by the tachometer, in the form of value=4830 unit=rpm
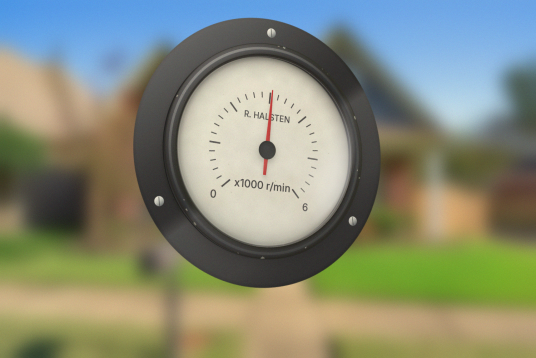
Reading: value=3000 unit=rpm
